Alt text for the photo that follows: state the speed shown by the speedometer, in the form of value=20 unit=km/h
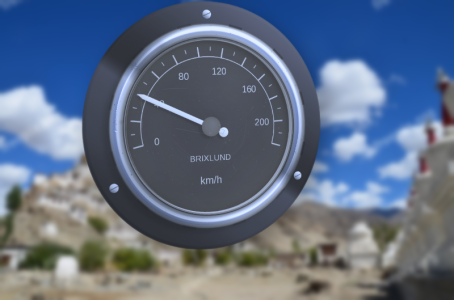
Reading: value=40 unit=km/h
